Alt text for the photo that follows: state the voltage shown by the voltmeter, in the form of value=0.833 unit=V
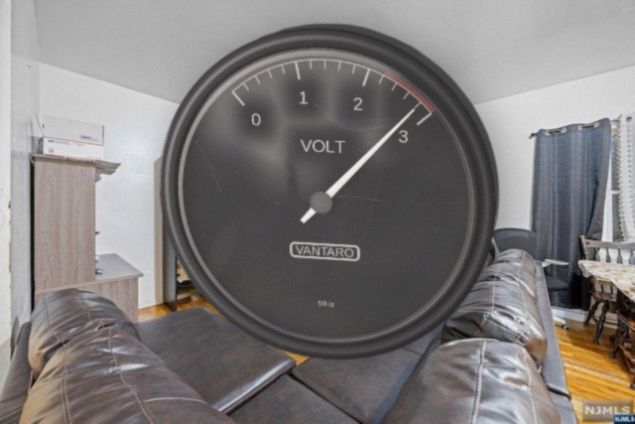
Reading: value=2.8 unit=V
